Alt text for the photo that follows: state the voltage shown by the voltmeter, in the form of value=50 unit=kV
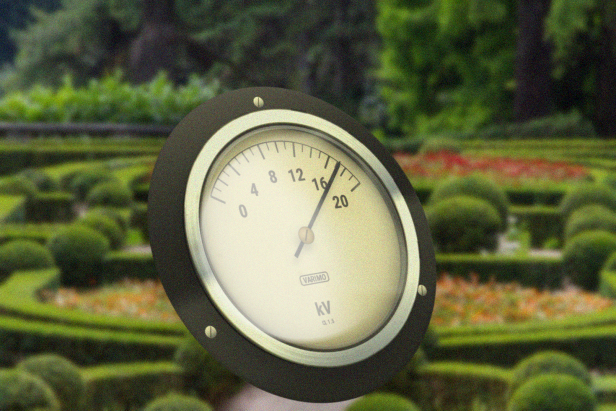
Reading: value=17 unit=kV
